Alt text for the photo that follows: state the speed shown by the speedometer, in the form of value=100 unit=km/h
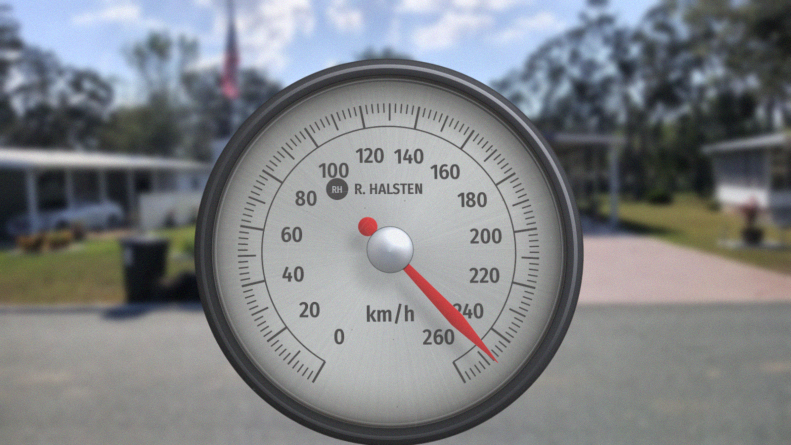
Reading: value=248 unit=km/h
